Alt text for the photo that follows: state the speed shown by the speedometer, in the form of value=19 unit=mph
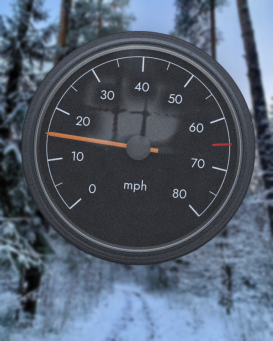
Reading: value=15 unit=mph
